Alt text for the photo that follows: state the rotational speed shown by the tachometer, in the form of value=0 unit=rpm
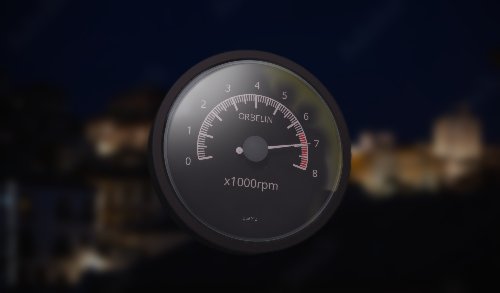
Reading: value=7000 unit=rpm
